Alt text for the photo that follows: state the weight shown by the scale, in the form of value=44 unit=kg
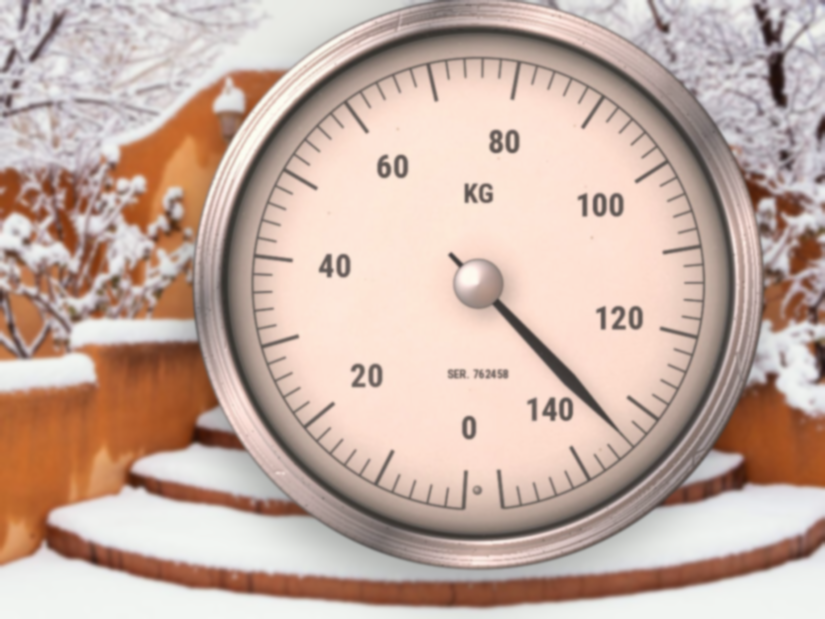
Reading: value=134 unit=kg
